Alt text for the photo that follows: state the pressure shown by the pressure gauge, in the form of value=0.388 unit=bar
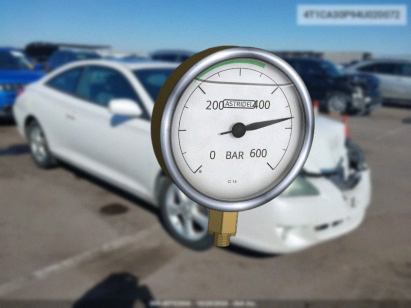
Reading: value=475 unit=bar
